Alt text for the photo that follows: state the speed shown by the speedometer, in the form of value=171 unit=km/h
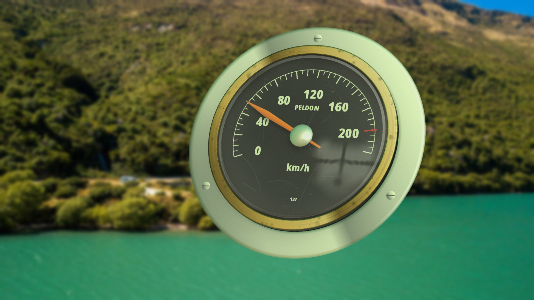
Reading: value=50 unit=km/h
